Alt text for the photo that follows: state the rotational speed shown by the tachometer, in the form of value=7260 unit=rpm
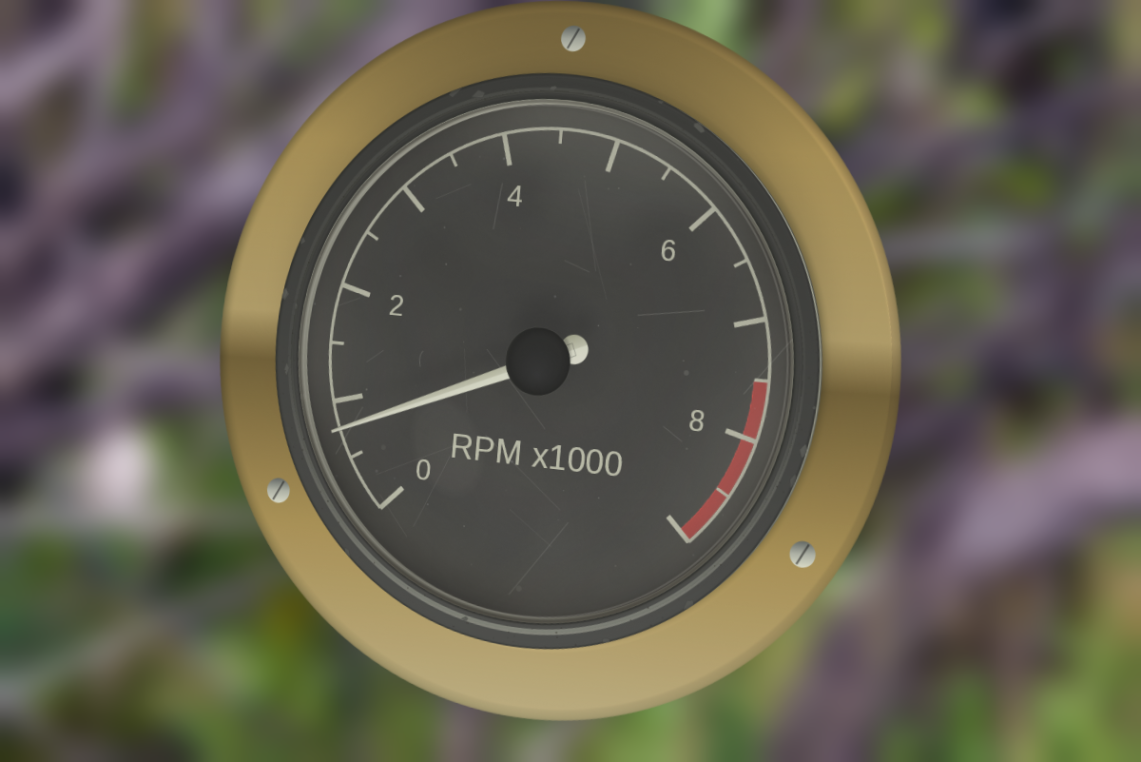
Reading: value=750 unit=rpm
